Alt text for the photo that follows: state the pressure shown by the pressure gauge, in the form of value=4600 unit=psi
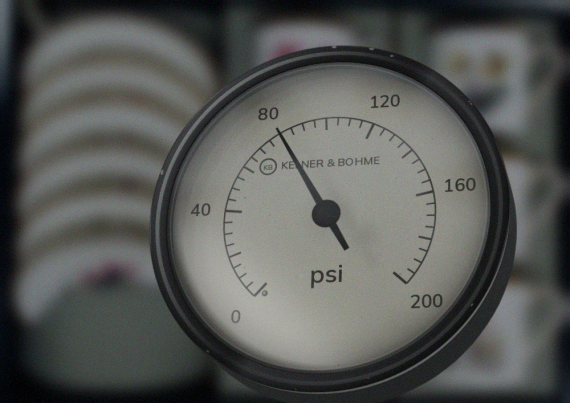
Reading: value=80 unit=psi
